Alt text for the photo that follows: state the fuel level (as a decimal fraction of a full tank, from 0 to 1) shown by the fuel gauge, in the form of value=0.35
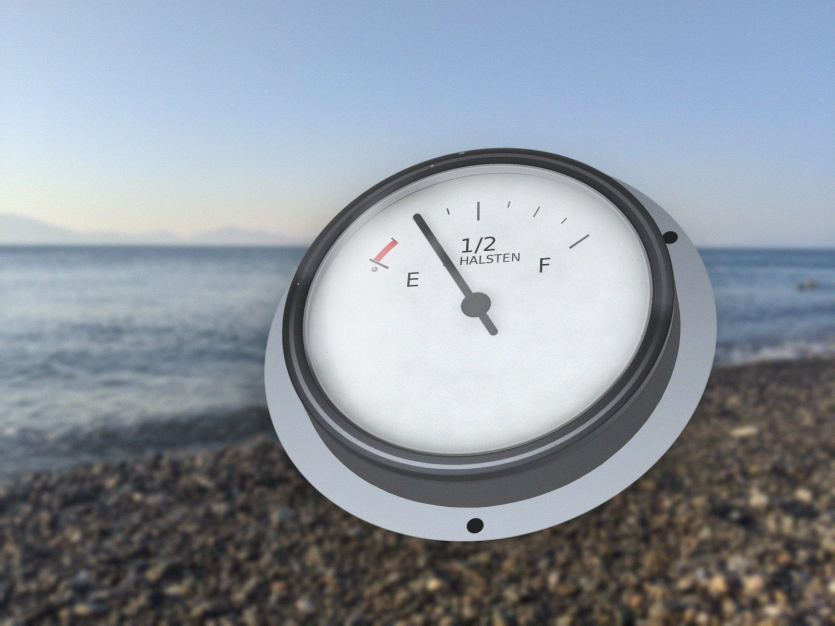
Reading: value=0.25
